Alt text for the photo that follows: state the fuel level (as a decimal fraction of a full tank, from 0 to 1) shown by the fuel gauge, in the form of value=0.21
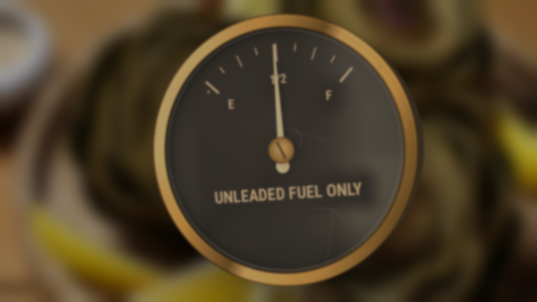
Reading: value=0.5
